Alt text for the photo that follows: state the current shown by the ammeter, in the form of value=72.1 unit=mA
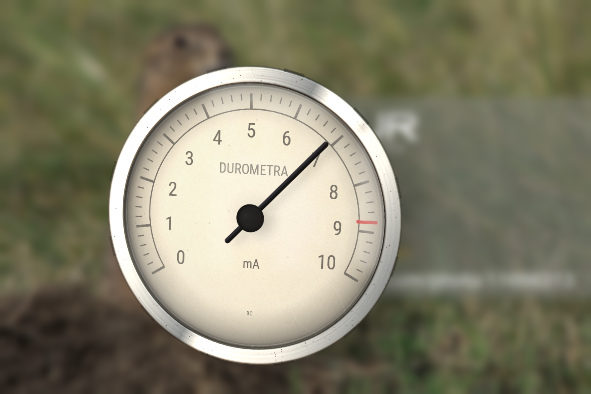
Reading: value=6.9 unit=mA
